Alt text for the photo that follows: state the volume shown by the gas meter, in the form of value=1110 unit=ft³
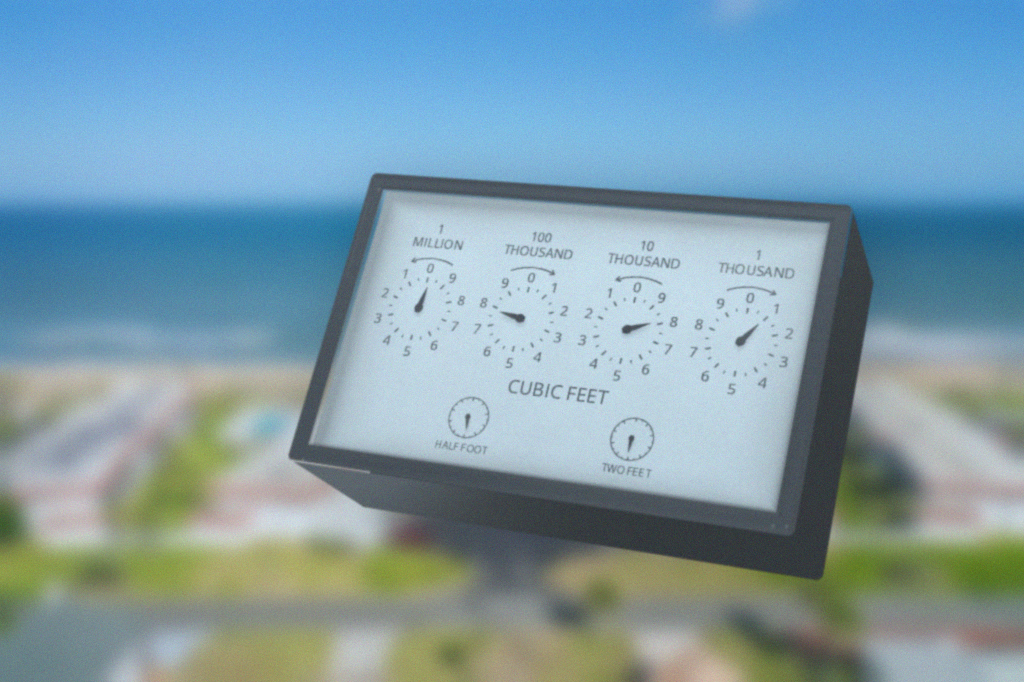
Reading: value=978100 unit=ft³
